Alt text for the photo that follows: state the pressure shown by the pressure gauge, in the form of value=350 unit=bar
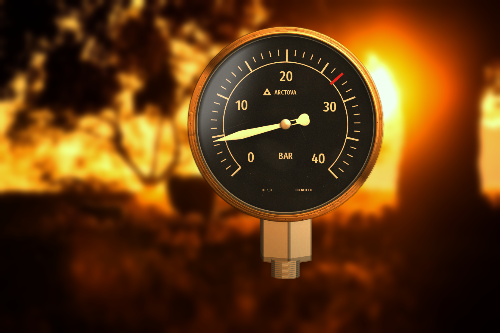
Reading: value=4.5 unit=bar
